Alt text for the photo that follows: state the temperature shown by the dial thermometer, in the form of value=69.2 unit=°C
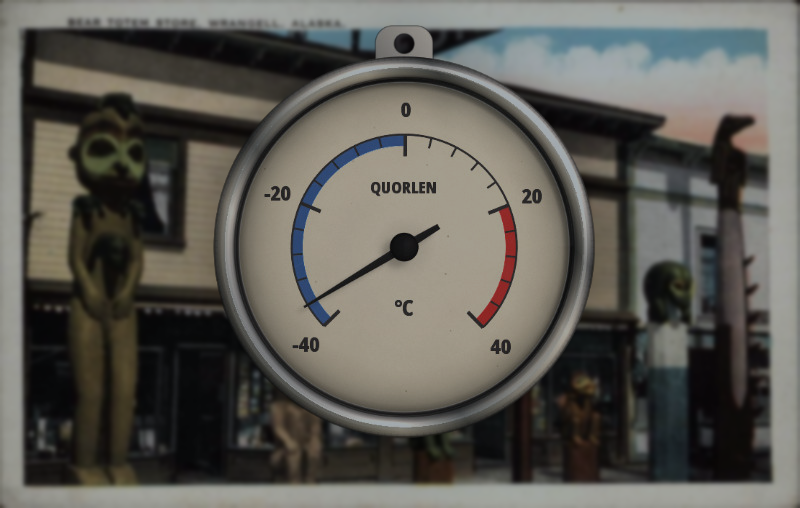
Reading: value=-36 unit=°C
